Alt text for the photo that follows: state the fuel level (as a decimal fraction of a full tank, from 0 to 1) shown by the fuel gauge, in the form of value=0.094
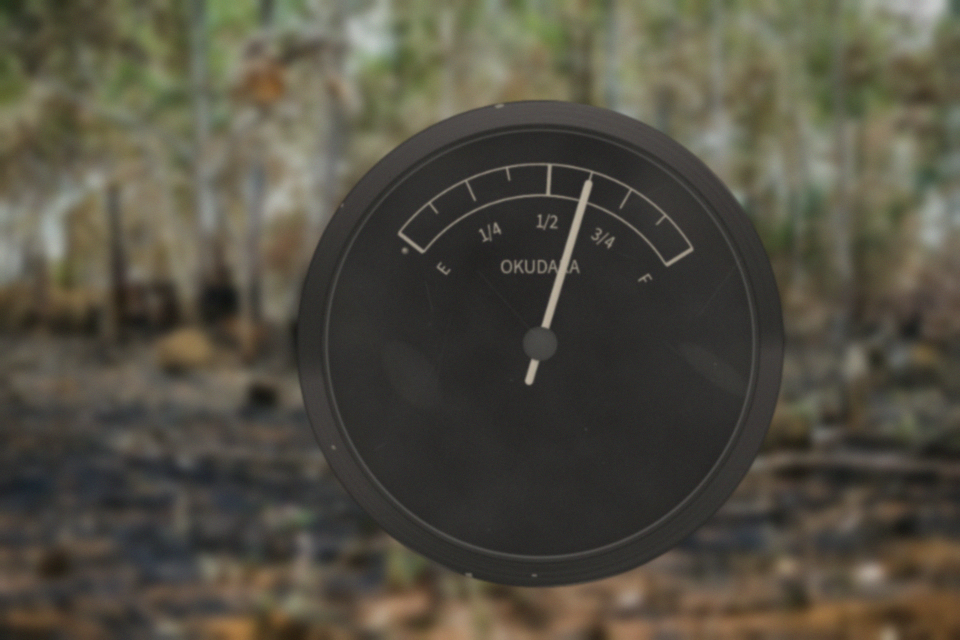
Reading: value=0.625
